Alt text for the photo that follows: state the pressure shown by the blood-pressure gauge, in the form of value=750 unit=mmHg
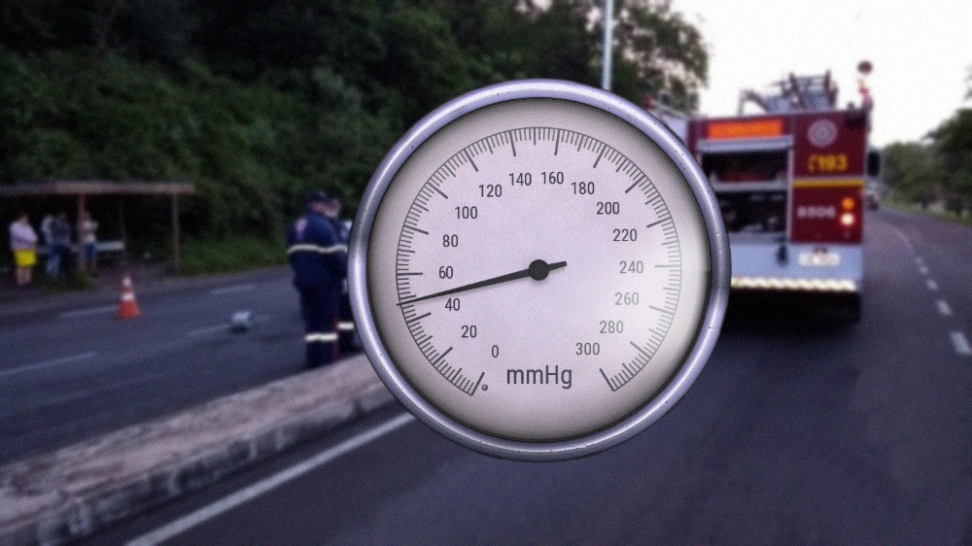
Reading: value=48 unit=mmHg
